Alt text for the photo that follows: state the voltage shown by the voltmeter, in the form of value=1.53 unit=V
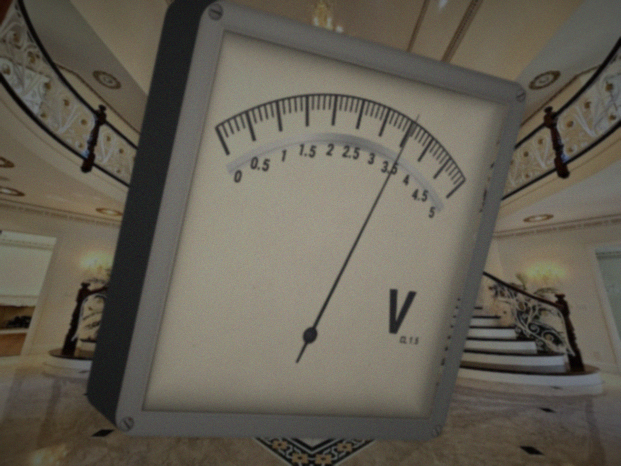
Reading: value=3.5 unit=V
